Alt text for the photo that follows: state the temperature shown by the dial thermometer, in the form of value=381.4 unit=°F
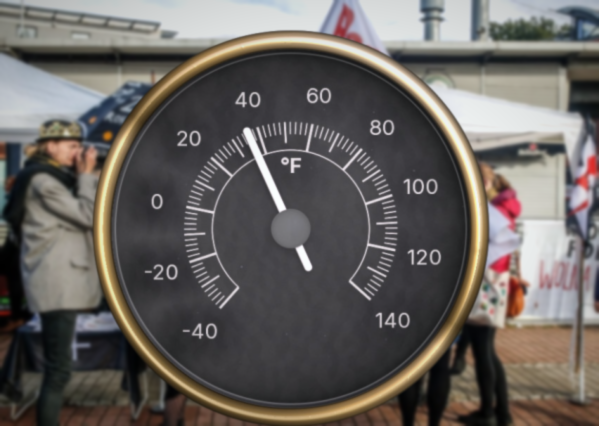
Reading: value=36 unit=°F
